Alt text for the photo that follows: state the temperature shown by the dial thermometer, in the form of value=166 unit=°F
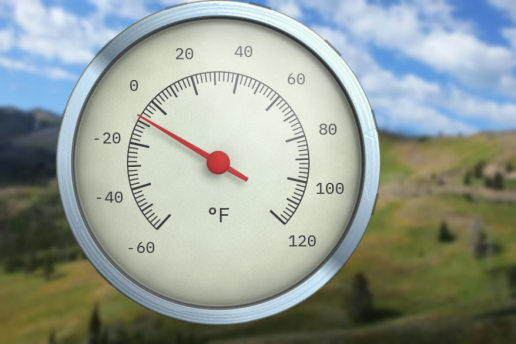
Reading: value=-8 unit=°F
